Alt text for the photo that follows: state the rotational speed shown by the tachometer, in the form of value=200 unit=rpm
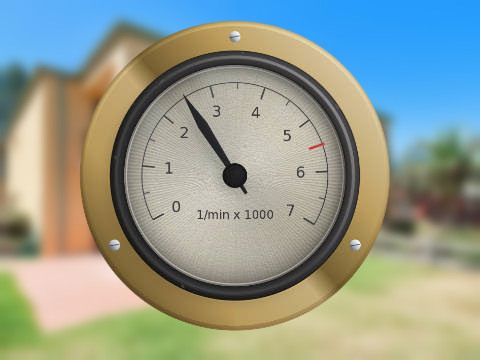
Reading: value=2500 unit=rpm
